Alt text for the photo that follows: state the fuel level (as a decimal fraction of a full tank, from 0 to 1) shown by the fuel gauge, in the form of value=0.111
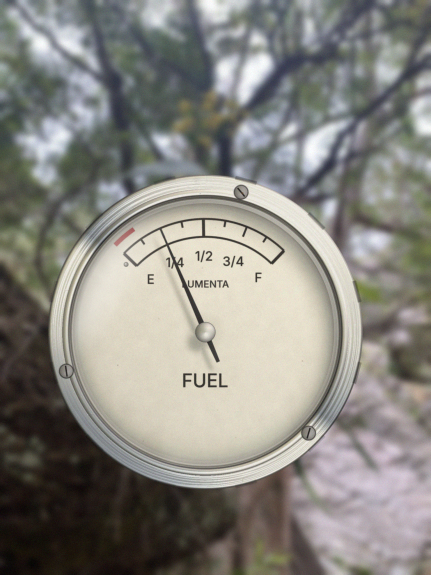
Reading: value=0.25
